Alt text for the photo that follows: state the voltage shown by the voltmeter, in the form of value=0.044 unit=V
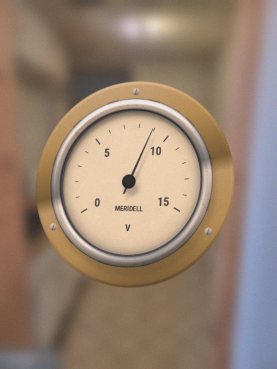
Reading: value=9 unit=V
